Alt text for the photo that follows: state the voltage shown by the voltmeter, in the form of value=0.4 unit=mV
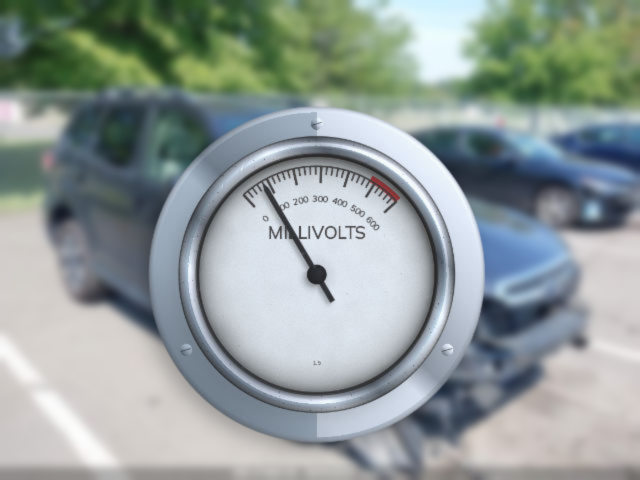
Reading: value=80 unit=mV
